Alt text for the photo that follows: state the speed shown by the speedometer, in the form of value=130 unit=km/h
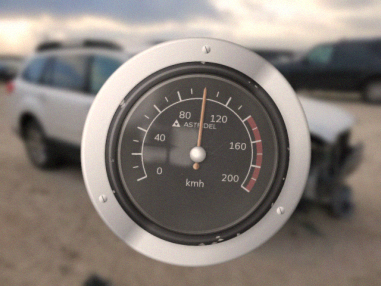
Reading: value=100 unit=km/h
